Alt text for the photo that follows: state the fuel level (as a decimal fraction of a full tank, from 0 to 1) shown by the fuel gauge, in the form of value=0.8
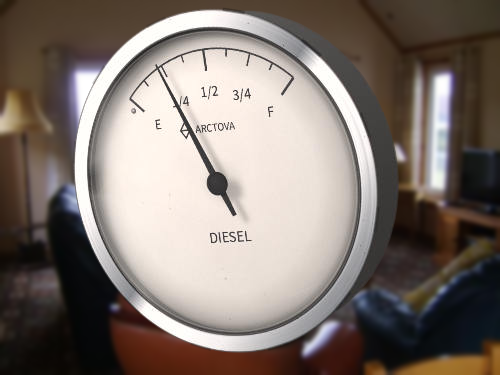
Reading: value=0.25
